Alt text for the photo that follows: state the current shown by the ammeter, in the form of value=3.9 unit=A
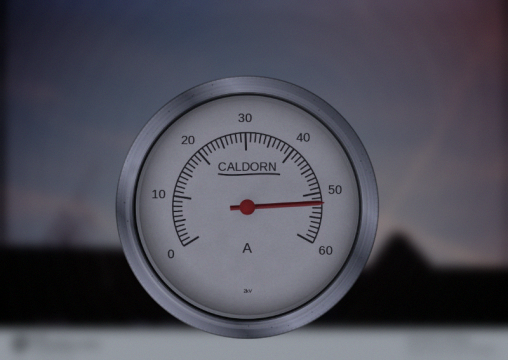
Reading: value=52 unit=A
